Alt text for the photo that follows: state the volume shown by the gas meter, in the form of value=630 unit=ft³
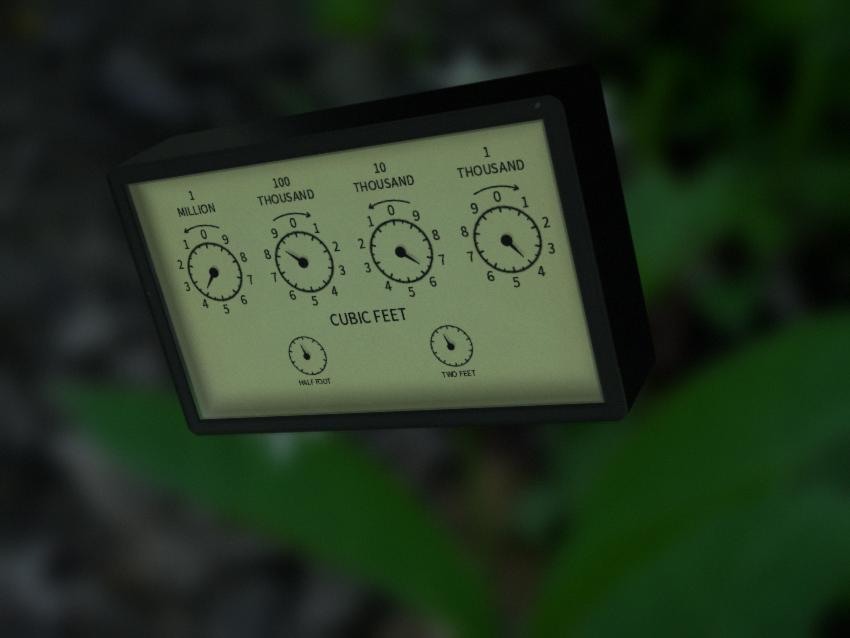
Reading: value=386400 unit=ft³
